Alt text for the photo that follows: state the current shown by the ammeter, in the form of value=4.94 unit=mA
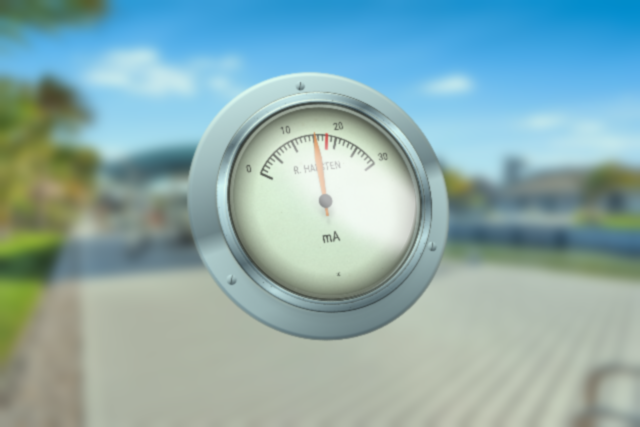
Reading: value=15 unit=mA
